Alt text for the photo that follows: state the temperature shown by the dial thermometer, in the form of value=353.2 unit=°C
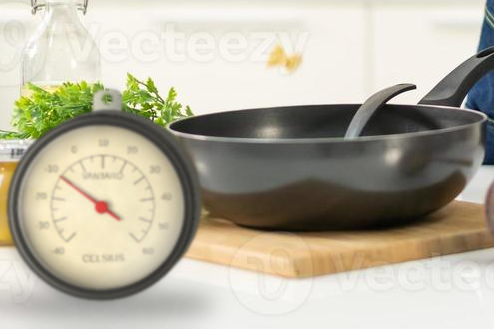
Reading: value=-10 unit=°C
